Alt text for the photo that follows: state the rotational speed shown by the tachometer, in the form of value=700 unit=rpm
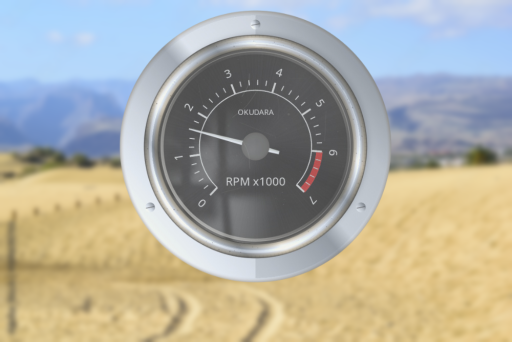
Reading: value=1600 unit=rpm
